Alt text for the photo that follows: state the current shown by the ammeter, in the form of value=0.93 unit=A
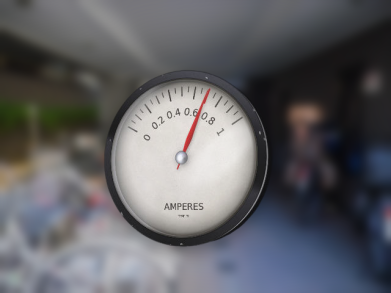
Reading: value=0.7 unit=A
